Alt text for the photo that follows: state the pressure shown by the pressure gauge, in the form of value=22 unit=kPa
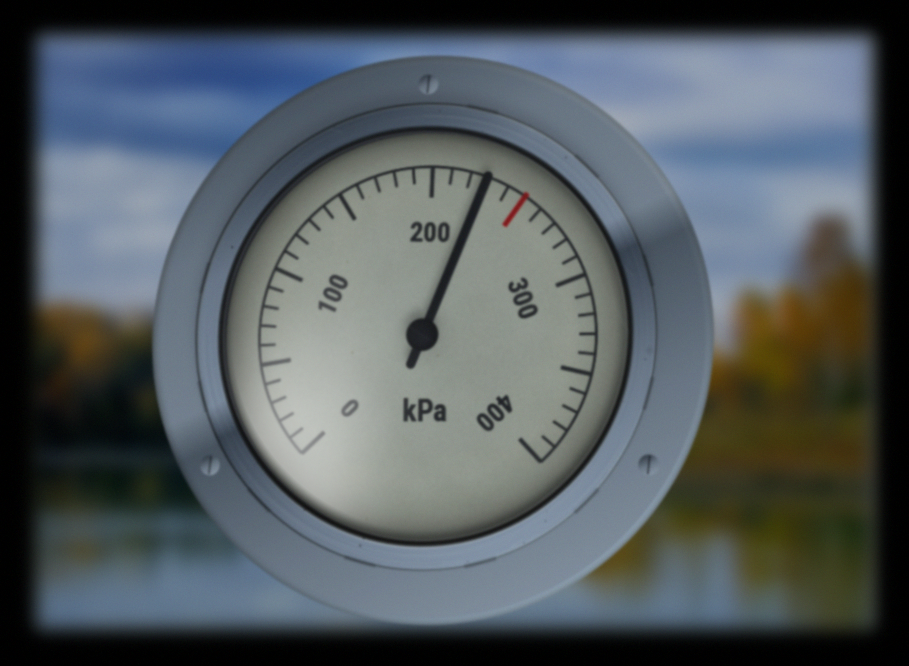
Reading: value=230 unit=kPa
